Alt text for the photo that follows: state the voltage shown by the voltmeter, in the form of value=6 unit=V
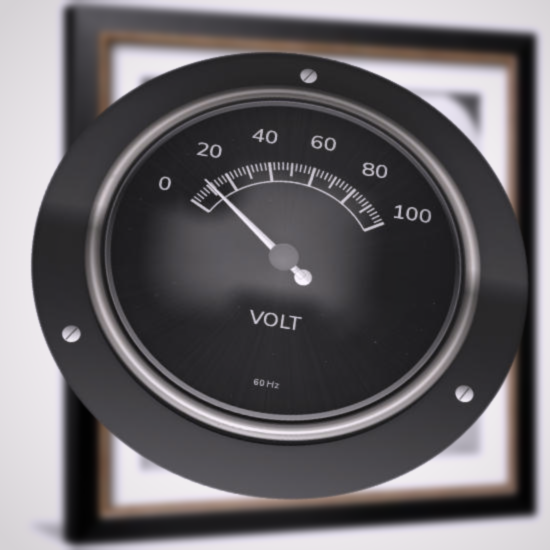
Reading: value=10 unit=V
